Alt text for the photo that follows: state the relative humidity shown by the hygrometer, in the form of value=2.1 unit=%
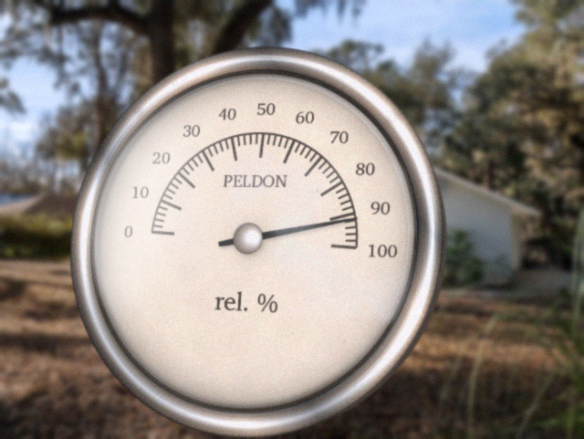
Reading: value=92 unit=%
